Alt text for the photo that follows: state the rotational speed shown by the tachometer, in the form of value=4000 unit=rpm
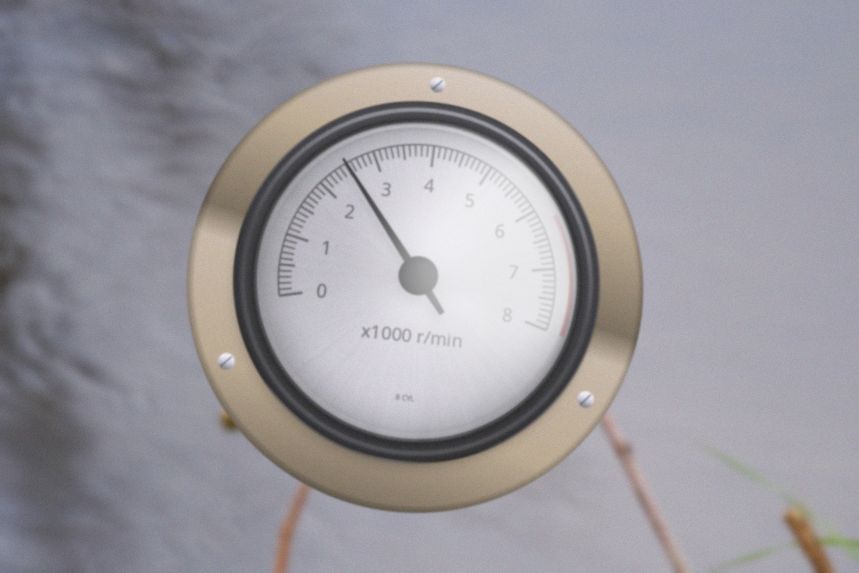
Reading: value=2500 unit=rpm
